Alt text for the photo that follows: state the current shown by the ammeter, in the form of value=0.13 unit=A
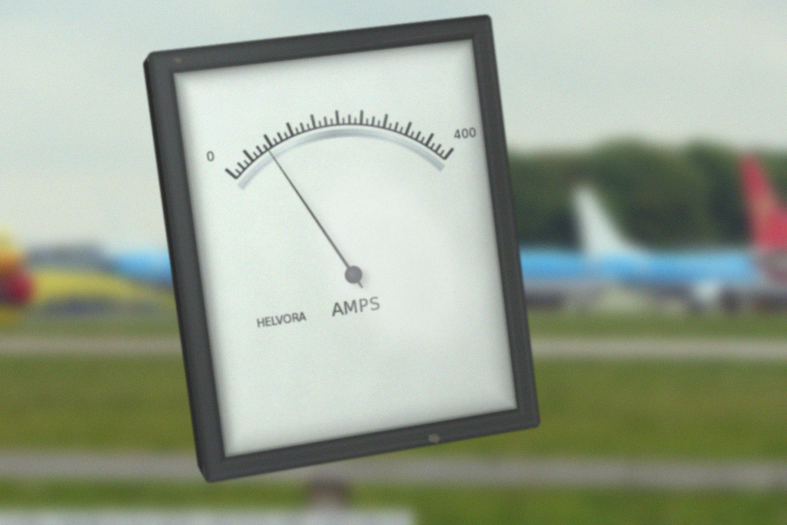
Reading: value=70 unit=A
